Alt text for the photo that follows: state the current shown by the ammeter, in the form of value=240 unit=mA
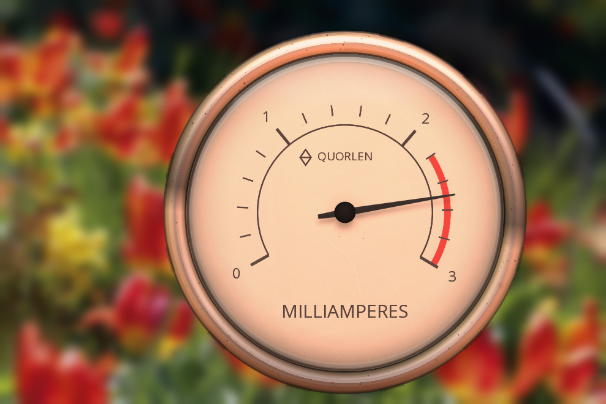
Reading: value=2.5 unit=mA
